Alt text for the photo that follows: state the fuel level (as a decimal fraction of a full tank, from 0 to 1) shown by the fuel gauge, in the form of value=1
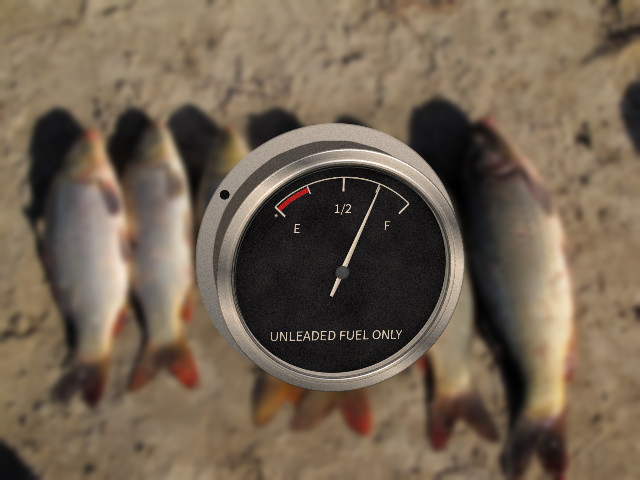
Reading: value=0.75
